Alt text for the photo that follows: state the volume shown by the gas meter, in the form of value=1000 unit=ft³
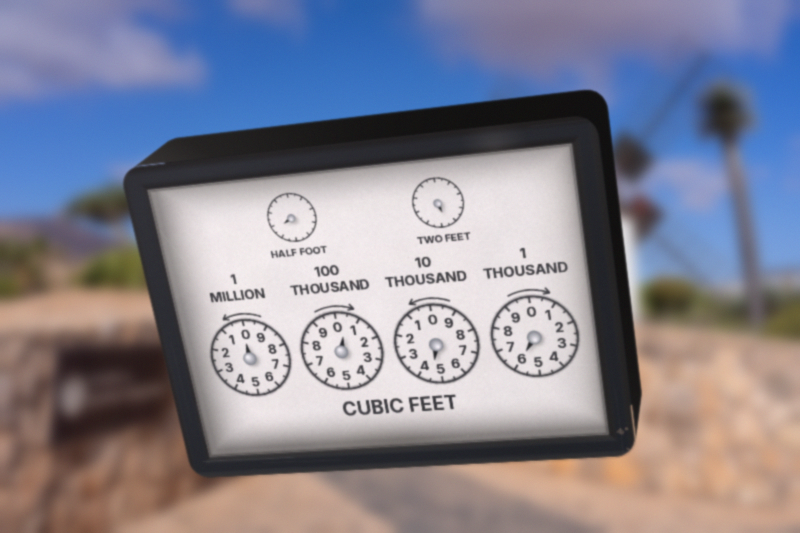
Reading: value=4600 unit=ft³
